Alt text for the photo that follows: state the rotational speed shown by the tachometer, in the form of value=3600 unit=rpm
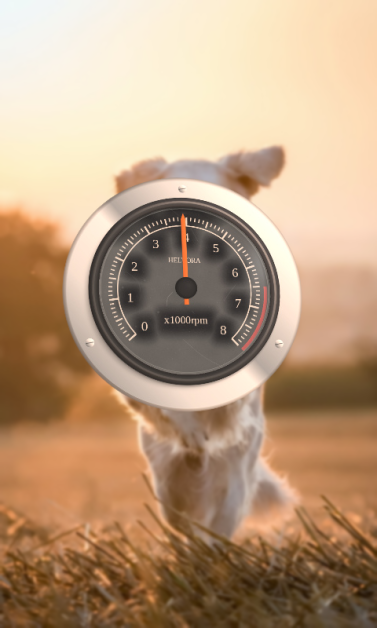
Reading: value=3900 unit=rpm
